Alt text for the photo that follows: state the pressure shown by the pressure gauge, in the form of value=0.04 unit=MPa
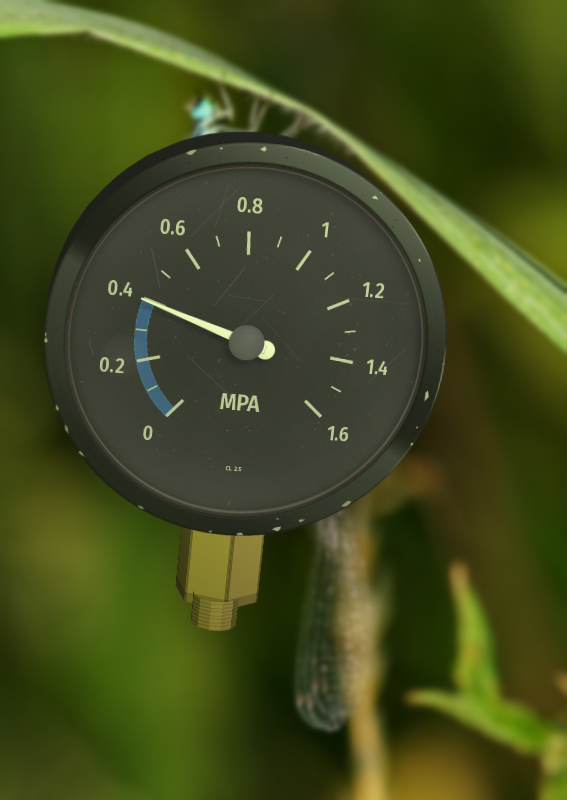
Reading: value=0.4 unit=MPa
